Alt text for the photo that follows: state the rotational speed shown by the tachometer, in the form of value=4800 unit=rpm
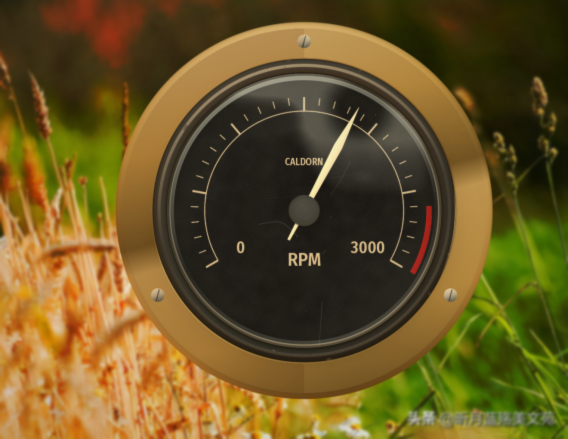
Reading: value=1850 unit=rpm
